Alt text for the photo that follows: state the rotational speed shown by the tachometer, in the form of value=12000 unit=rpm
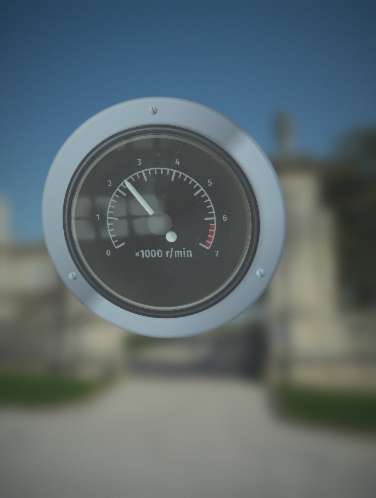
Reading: value=2400 unit=rpm
